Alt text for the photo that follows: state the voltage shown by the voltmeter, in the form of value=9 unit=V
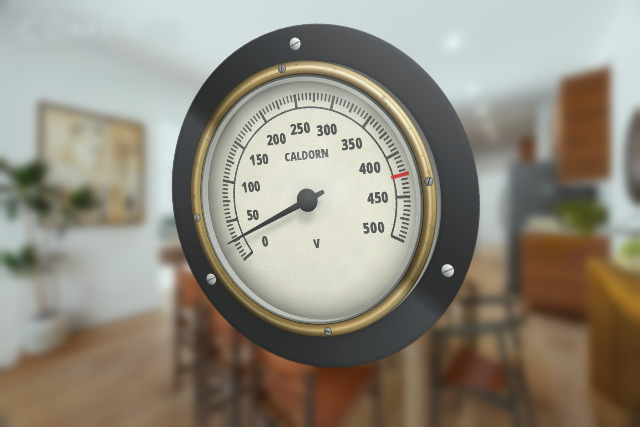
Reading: value=25 unit=V
